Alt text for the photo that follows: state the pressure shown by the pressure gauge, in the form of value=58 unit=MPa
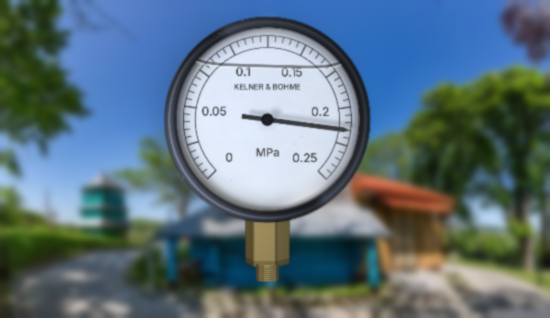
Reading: value=0.215 unit=MPa
